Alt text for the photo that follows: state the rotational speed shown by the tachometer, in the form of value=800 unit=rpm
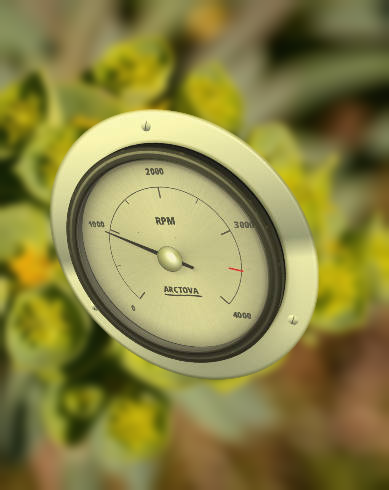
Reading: value=1000 unit=rpm
